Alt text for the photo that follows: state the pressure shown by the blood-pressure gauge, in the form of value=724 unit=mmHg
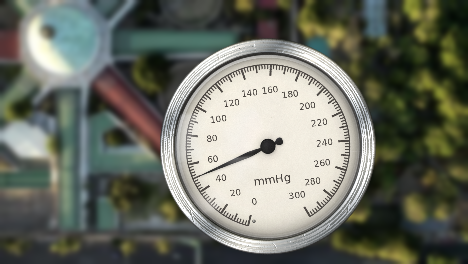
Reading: value=50 unit=mmHg
